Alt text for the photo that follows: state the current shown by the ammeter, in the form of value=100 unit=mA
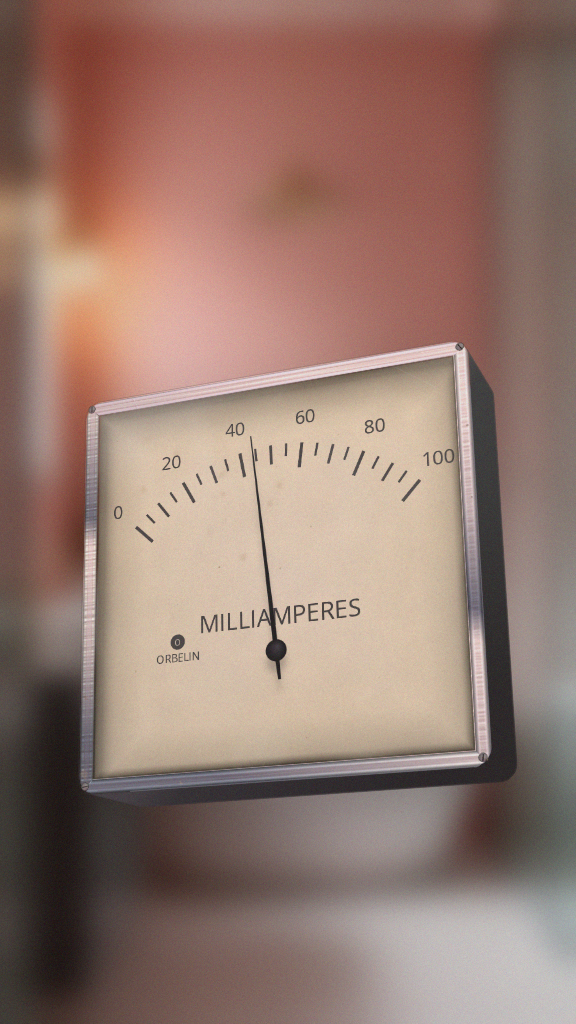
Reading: value=45 unit=mA
